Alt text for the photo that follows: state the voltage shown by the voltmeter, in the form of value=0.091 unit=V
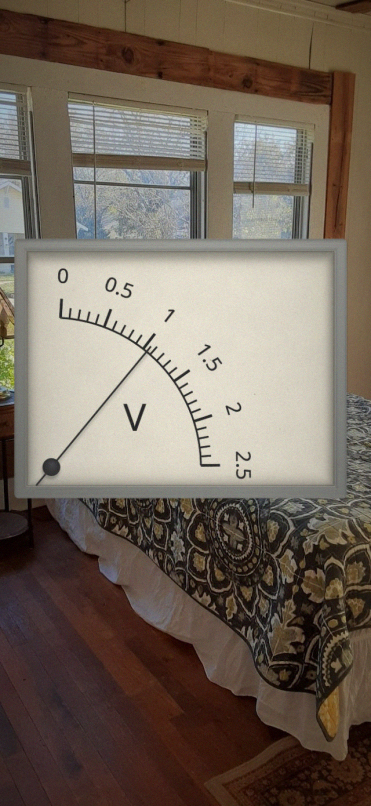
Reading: value=1.05 unit=V
